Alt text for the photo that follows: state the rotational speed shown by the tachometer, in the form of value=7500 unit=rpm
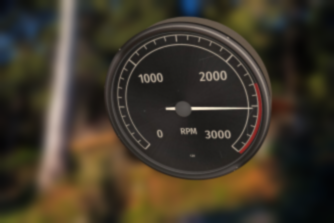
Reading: value=2500 unit=rpm
